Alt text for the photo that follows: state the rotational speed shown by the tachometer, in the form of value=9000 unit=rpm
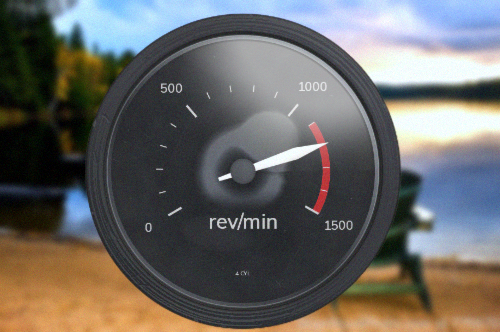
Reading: value=1200 unit=rpm
